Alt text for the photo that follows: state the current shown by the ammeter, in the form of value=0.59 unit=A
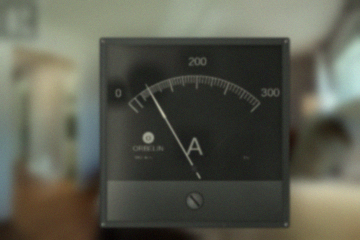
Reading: value=100 unit=A
